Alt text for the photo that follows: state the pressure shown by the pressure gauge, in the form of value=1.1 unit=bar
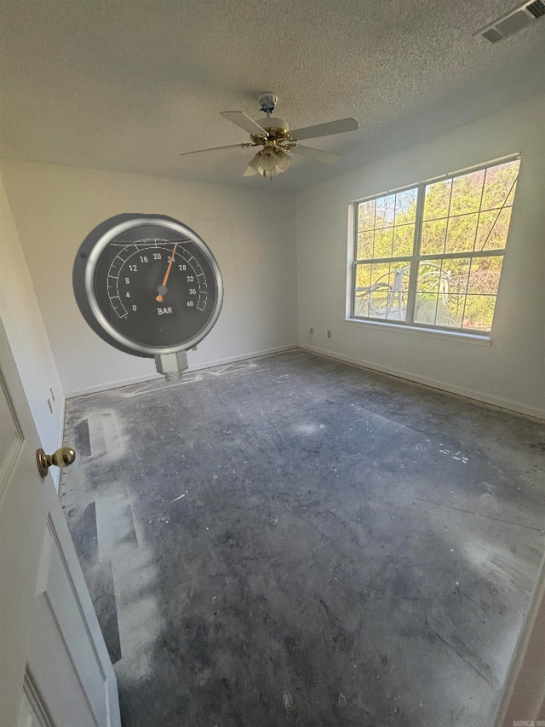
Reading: value=24 unit=bar
